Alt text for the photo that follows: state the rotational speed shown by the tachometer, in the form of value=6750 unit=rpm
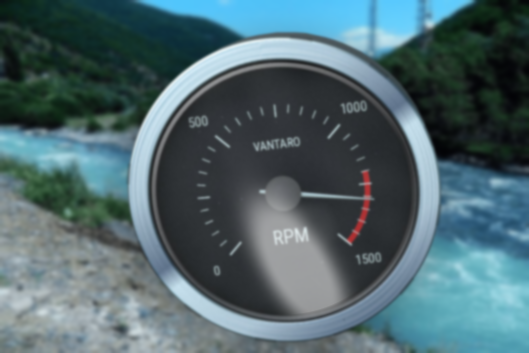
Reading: value=1300 unit=rpm
